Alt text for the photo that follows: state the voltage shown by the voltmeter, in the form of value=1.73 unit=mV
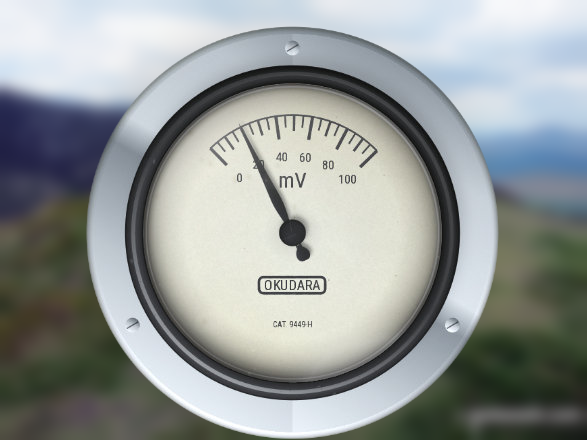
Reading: value=20 unit=mV
